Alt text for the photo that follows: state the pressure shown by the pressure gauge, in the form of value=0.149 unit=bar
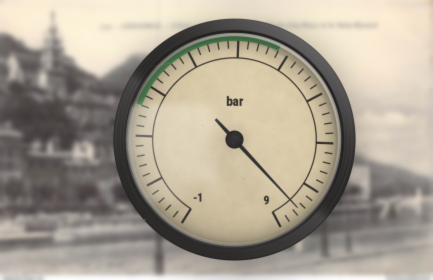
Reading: value=8.5 unit=bar
